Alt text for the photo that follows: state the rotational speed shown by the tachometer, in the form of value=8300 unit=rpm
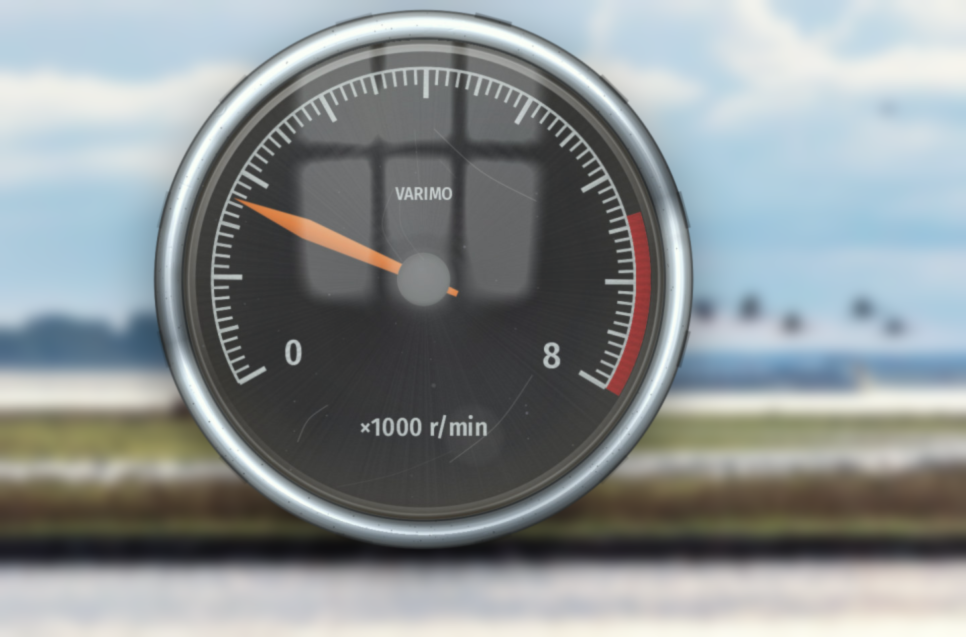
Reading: value=1750 unit=rpm
